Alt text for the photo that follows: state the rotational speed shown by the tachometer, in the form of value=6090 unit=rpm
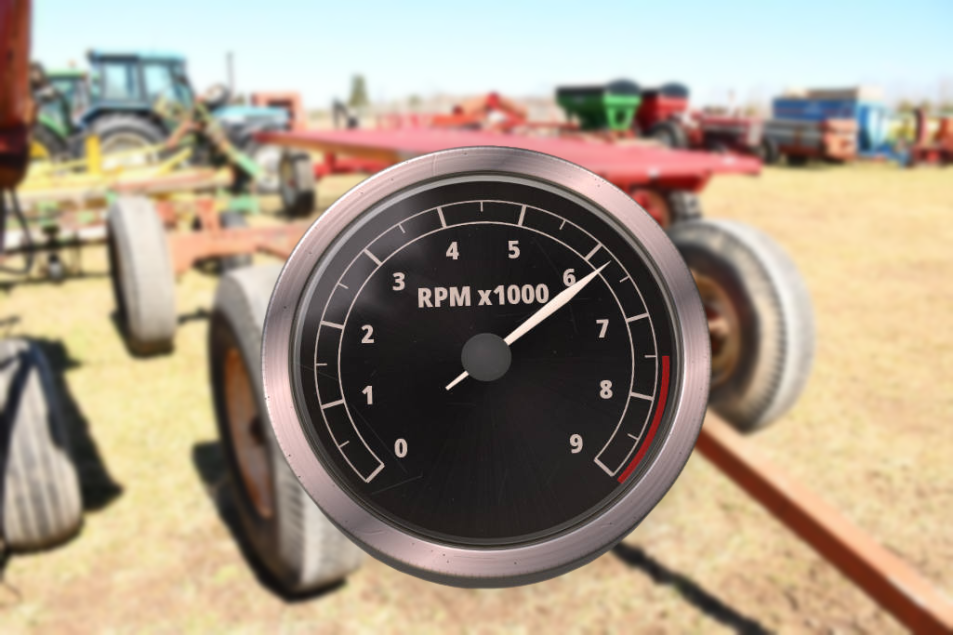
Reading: value=6250 unit=rpm
